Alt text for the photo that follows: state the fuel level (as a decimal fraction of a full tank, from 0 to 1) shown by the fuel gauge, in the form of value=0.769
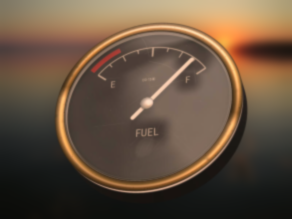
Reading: value=0.875
